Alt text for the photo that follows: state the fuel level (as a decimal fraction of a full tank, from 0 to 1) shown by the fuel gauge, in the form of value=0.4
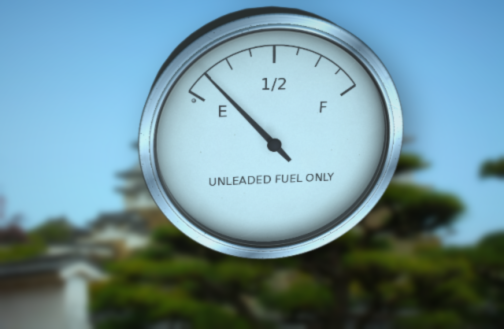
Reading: value=0.125
